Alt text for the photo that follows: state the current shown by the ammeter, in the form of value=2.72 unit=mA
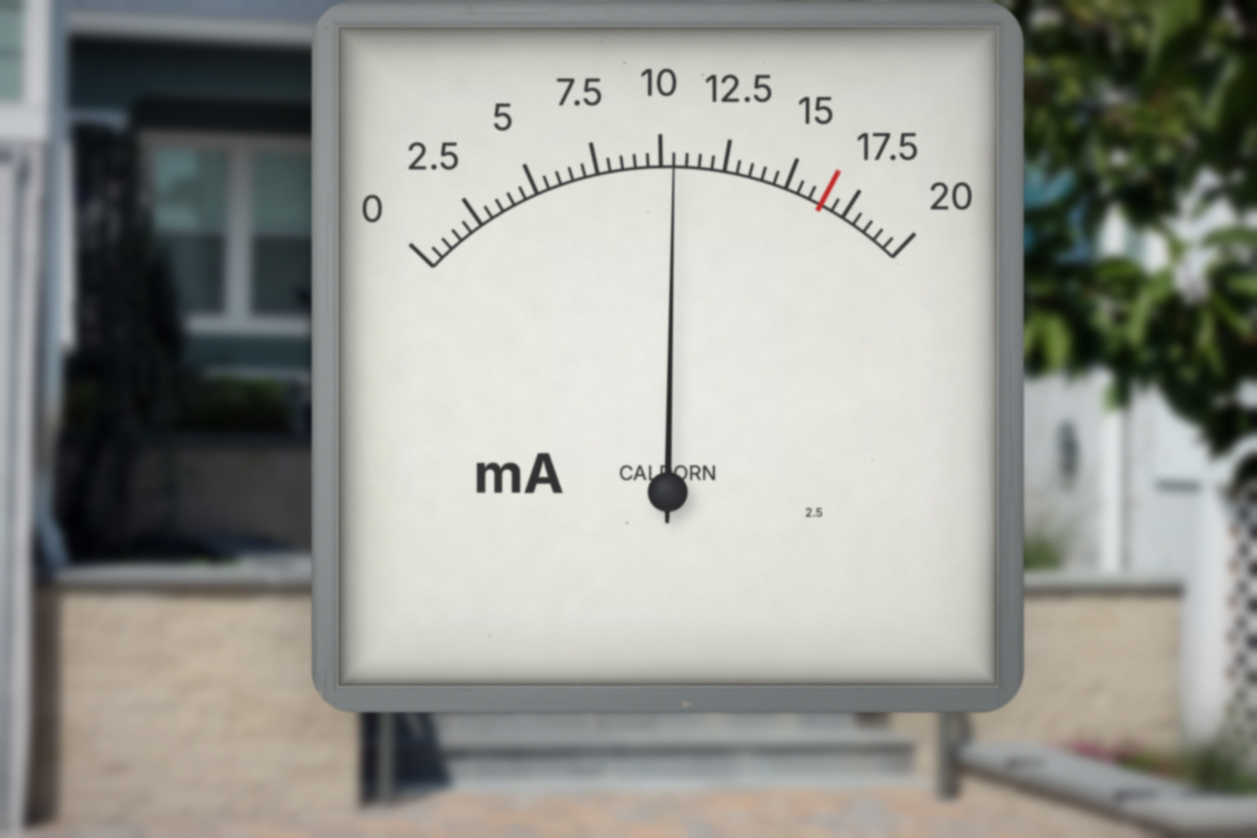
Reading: value=10.5 unit=mA
